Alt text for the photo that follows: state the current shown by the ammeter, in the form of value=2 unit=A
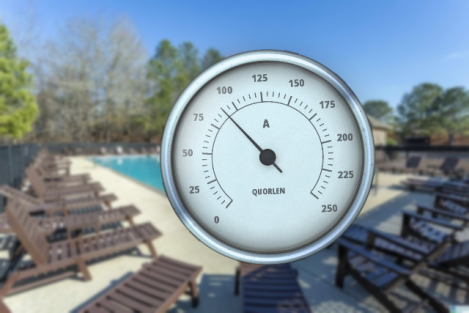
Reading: value=90 unit=A
